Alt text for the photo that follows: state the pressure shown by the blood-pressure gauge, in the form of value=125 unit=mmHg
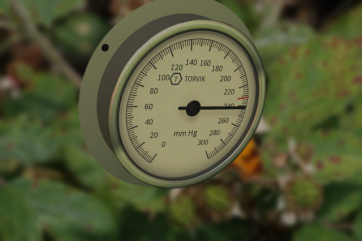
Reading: value=240 unit=mmHg
